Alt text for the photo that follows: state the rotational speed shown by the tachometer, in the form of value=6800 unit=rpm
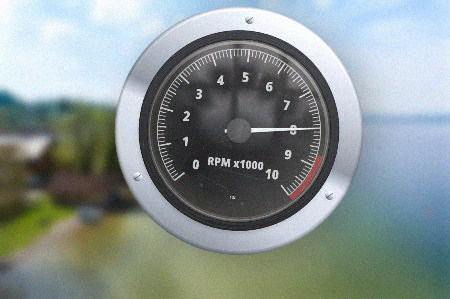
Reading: value=8000 unit=rpm
